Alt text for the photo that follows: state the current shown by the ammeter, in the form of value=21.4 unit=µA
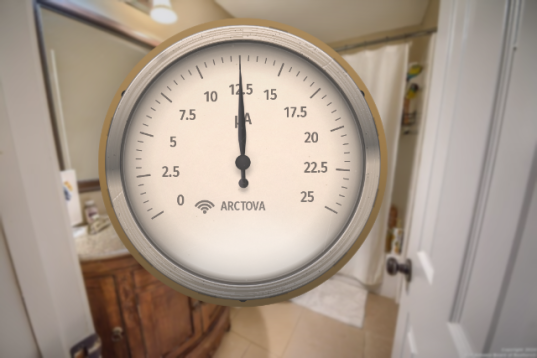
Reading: value=12.5 unit=µA
